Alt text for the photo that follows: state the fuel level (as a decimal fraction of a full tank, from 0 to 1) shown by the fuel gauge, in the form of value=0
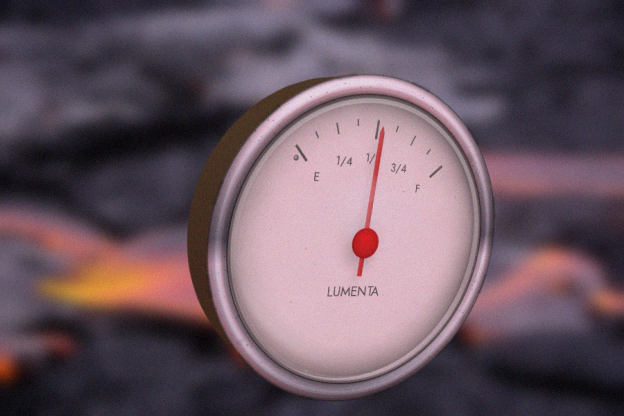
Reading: value=0.5
